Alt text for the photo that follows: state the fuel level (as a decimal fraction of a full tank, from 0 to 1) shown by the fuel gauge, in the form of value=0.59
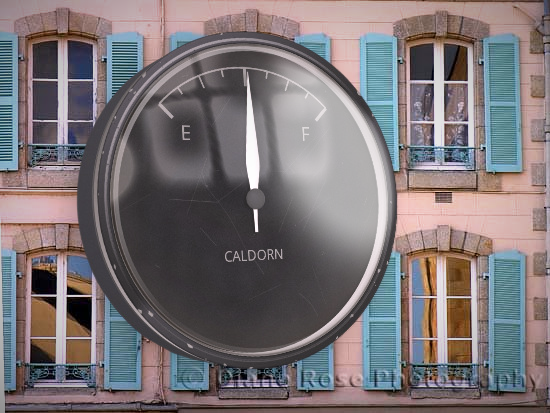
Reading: value=0.5
